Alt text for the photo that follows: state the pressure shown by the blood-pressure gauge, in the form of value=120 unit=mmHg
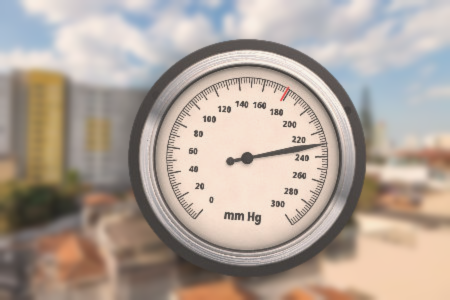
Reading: value=230 unit=mmHg
